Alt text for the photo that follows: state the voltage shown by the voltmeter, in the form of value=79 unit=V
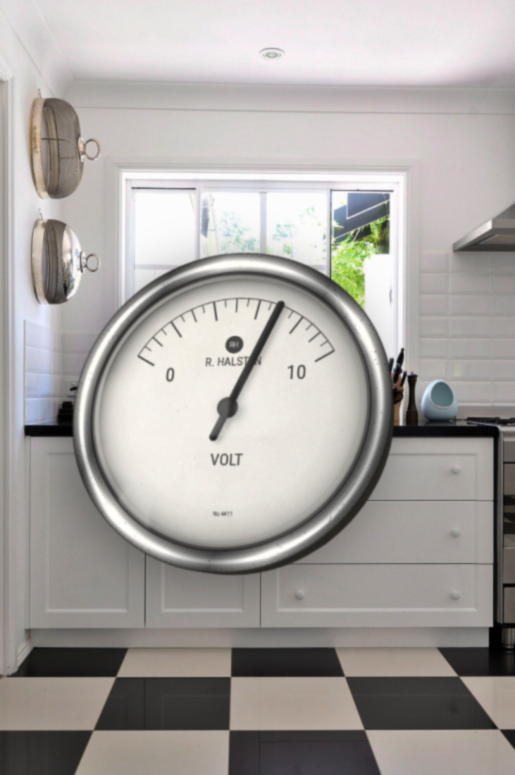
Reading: value=7 unit=V
